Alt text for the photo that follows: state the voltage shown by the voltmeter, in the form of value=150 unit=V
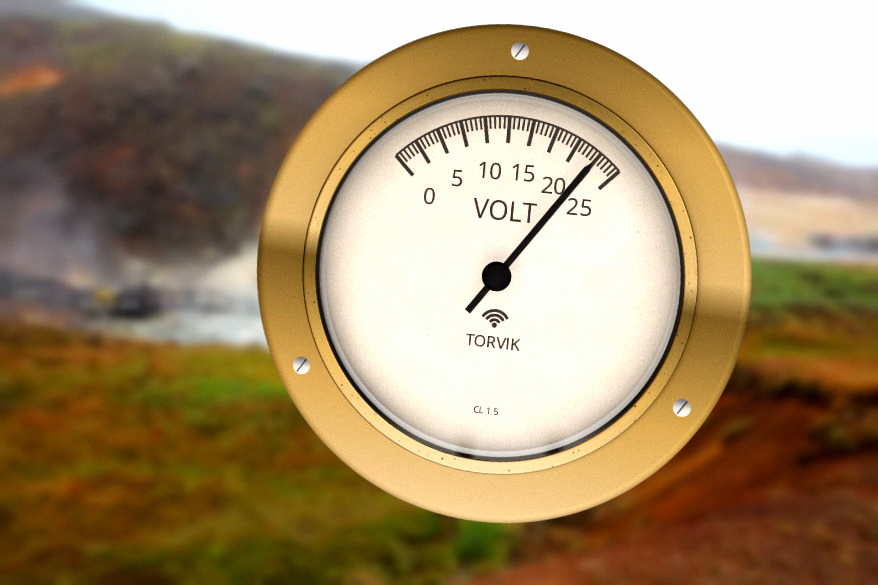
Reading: value=22.5 unit=V
